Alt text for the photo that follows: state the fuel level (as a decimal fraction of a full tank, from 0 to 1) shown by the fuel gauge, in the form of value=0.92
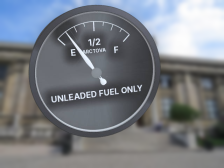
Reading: value=0.125
